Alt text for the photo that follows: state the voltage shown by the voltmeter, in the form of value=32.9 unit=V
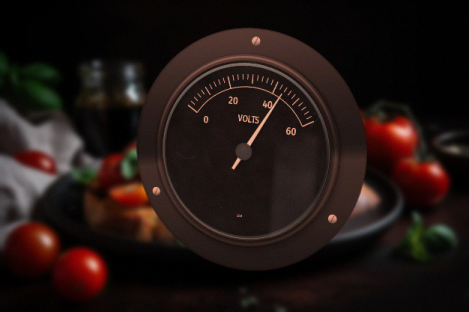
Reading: value=44 unit=V
